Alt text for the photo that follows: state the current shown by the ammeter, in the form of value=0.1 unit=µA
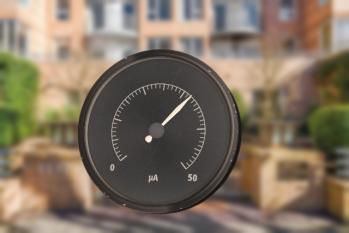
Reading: value=32 unit=µA
